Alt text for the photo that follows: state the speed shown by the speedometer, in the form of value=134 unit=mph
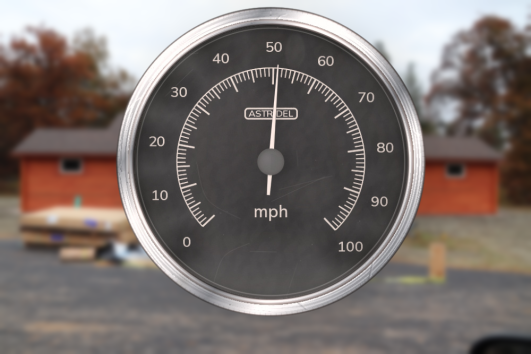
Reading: value=51 unit=mph
